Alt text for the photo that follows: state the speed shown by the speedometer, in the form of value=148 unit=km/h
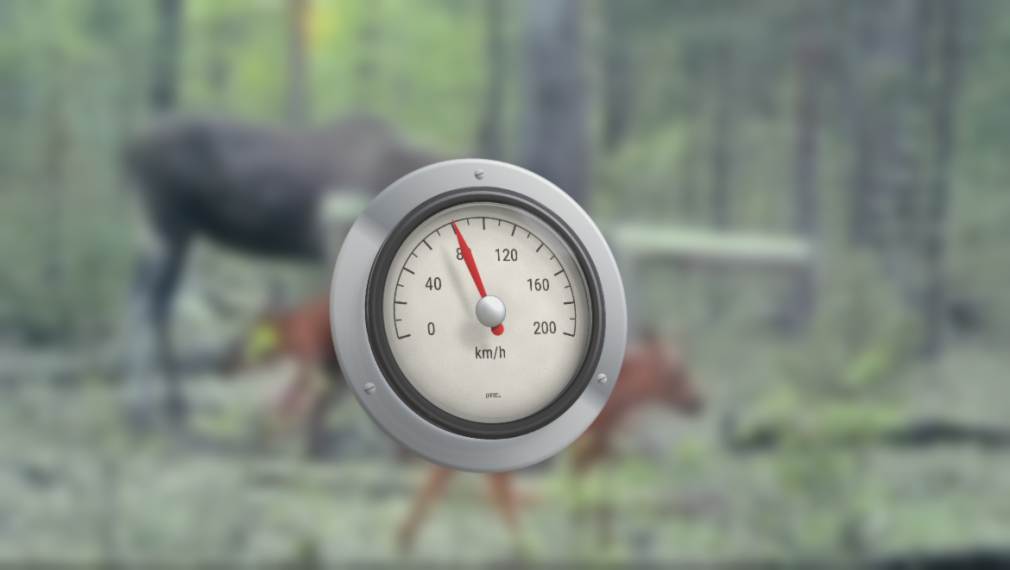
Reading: value=80 unit=km/h
